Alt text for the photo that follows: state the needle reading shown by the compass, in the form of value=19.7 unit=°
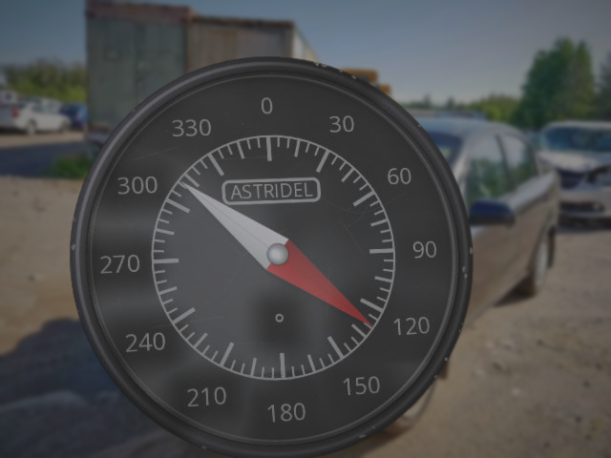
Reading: value=130 unit=°
